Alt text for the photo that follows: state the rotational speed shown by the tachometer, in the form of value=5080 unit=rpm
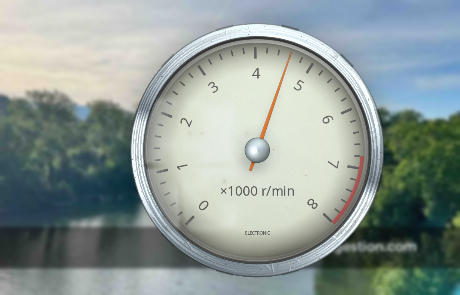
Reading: value=4600 unit=rpm
